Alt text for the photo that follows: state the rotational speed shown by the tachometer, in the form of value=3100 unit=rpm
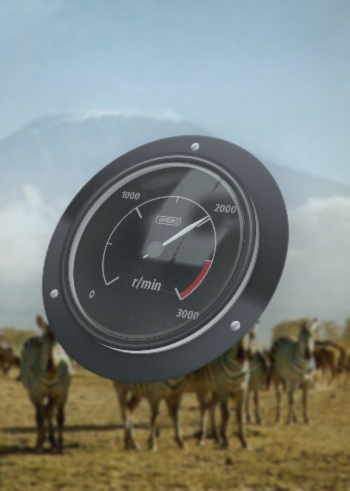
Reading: value=2000 unit=rpm
